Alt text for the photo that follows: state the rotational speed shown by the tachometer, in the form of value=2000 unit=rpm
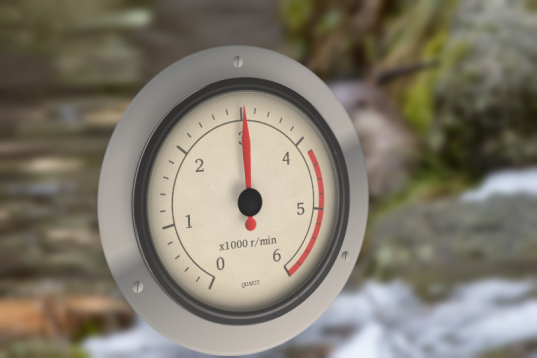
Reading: value=3000 unit=rpm
